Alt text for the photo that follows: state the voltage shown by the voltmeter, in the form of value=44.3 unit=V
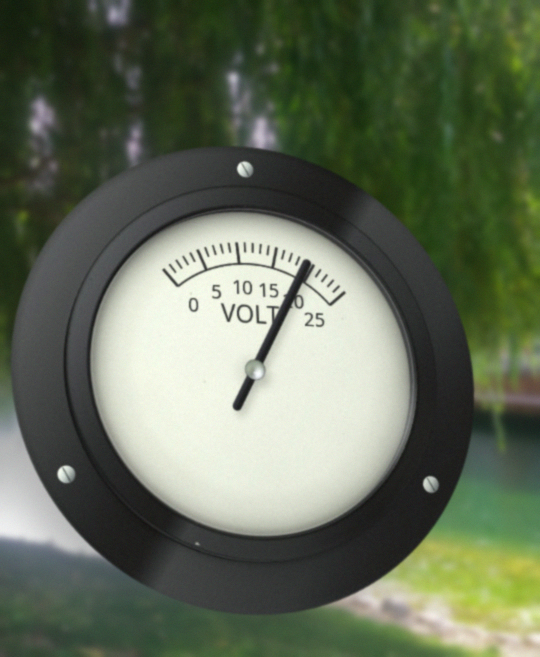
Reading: value=19 unit=V
